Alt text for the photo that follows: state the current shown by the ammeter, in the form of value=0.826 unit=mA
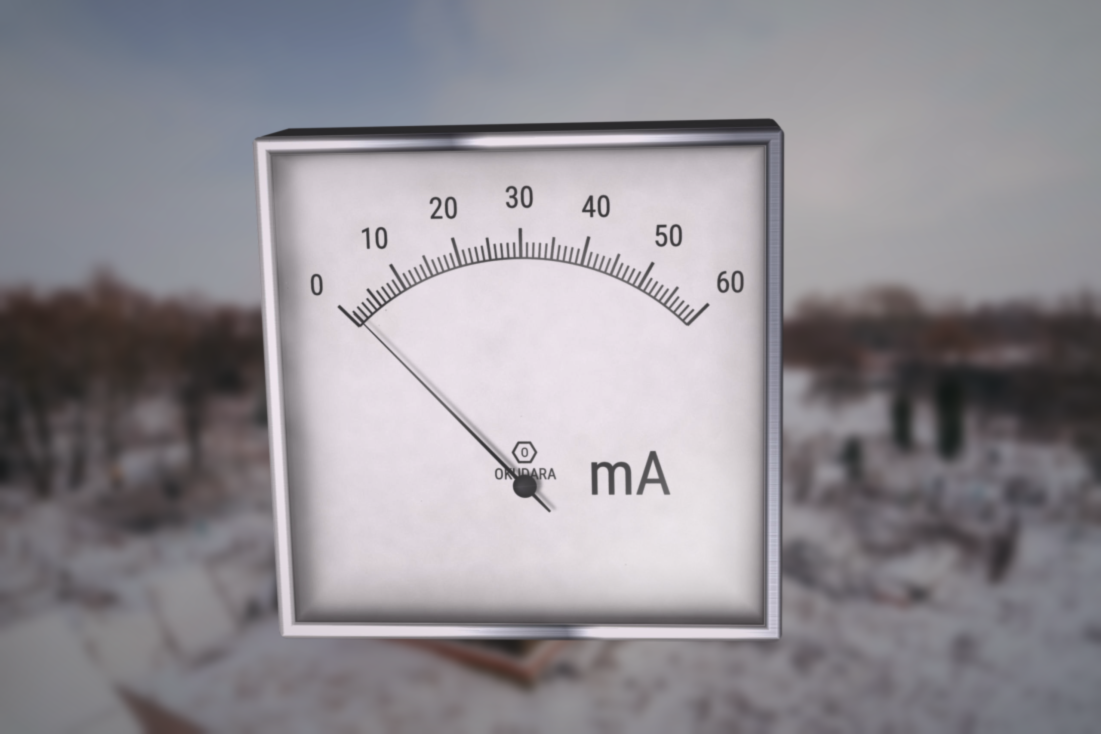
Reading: value=1 unit=mA
